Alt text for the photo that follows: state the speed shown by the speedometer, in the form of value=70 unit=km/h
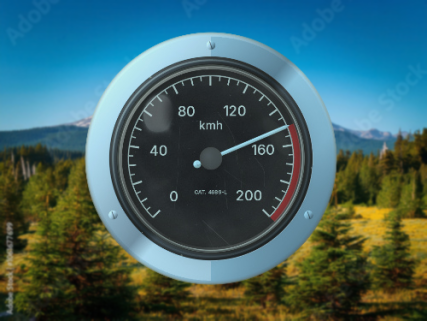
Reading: value=150 unit=km/h
